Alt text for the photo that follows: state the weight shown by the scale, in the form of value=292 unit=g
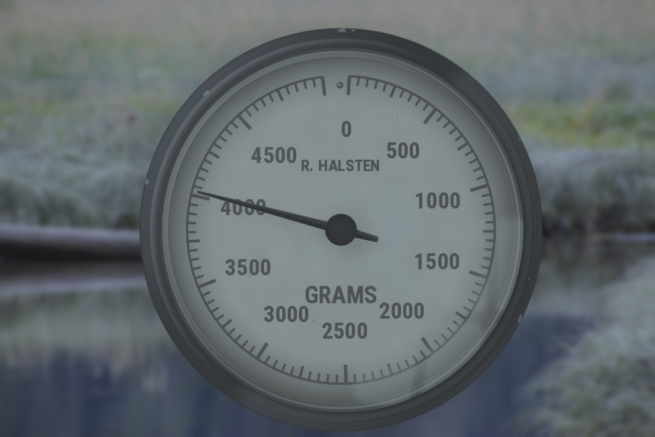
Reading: value=4025 unit=g
